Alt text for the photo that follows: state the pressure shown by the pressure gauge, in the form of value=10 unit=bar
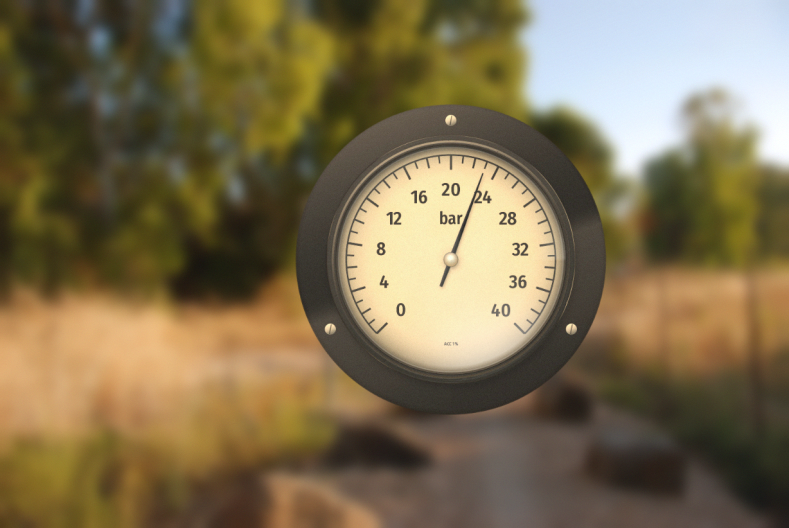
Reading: value=23 unit=bar
